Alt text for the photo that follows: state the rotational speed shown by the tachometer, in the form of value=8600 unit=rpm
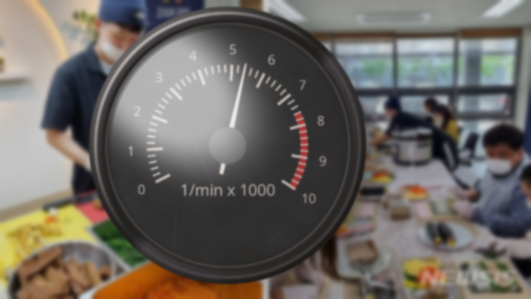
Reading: value=5400 unit=rpm
